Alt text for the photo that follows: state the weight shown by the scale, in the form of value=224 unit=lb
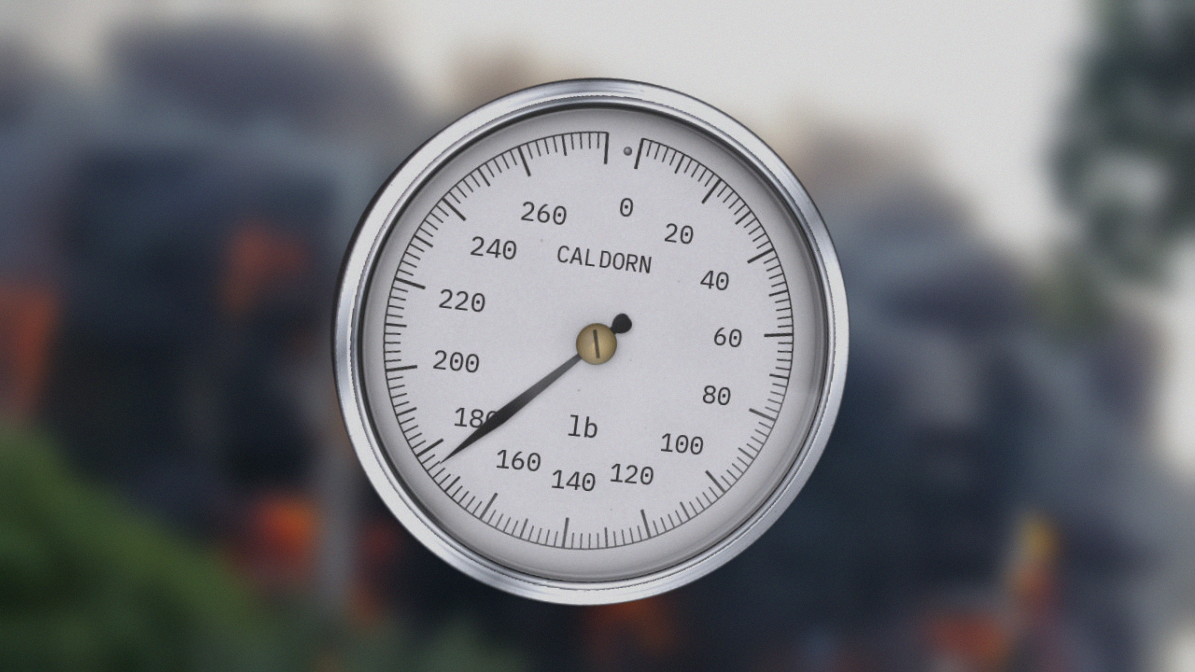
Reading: value=176 unit=lb
